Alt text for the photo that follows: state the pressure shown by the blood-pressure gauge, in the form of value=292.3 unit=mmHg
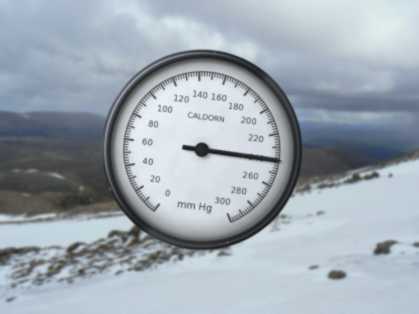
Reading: value=240 unit=mmHg
